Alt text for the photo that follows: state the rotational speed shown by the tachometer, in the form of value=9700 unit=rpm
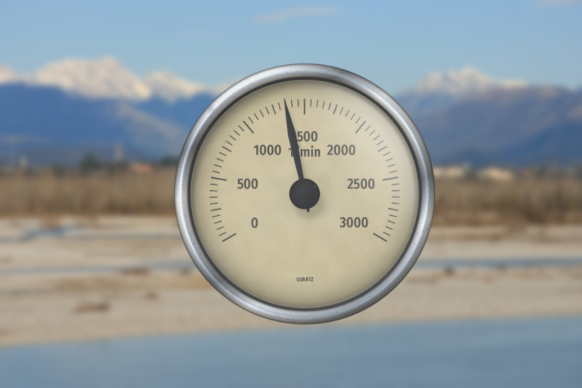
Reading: value=1350 unit=rpm
